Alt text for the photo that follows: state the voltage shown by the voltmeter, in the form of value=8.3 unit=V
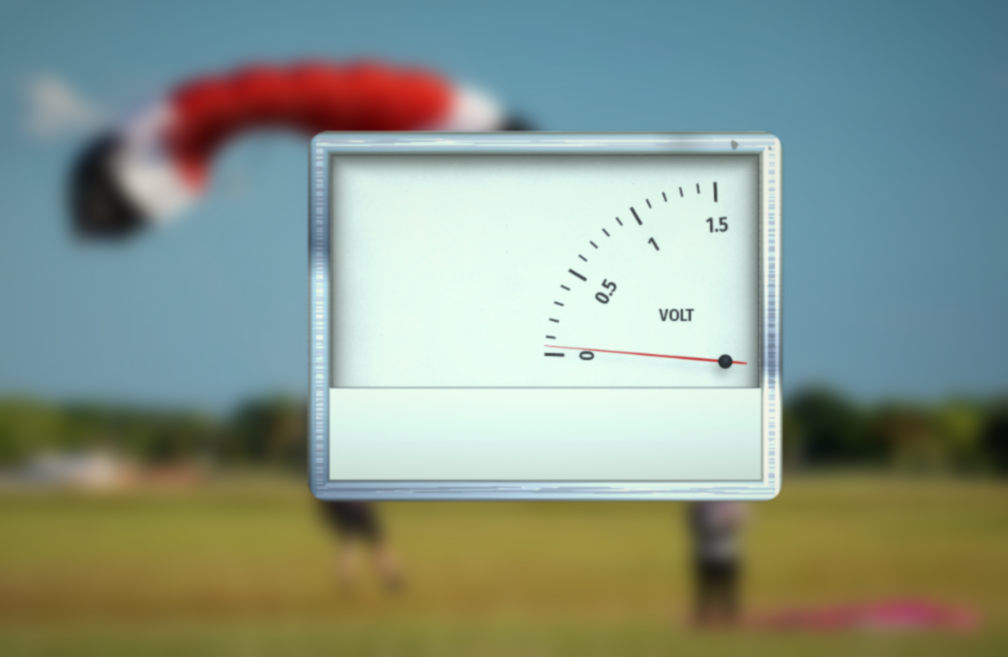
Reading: value=0.05 unit=V
